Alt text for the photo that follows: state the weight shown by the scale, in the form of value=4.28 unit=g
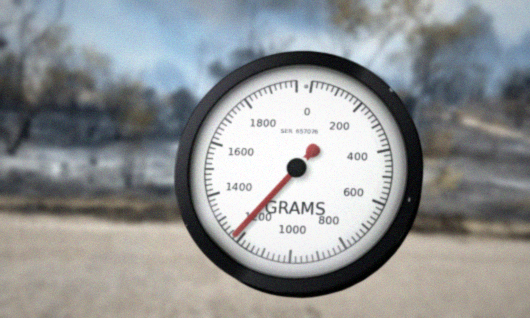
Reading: value=1220 unit=g
